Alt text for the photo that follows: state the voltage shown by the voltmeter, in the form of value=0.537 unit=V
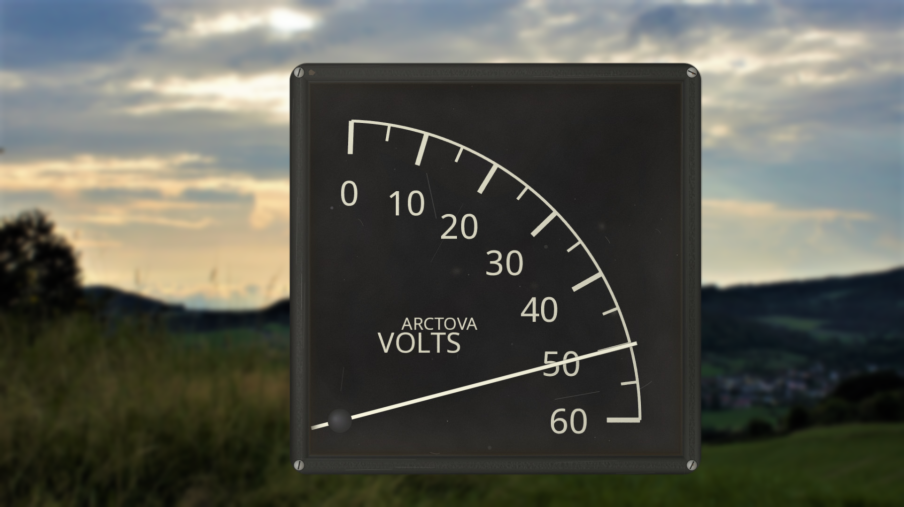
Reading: value=50 unit=V
